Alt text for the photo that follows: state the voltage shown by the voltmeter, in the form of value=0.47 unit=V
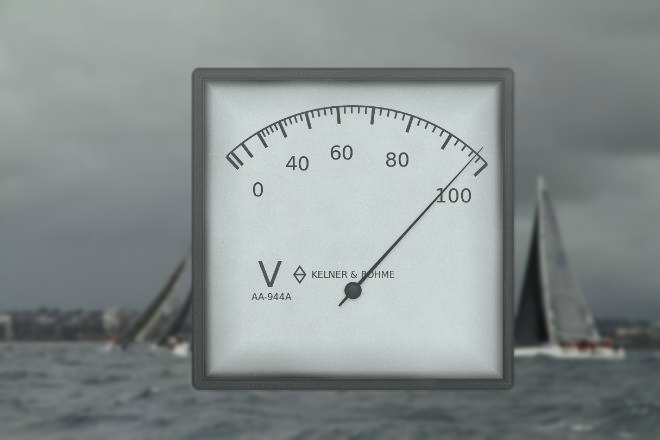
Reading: value=97 unit=V
